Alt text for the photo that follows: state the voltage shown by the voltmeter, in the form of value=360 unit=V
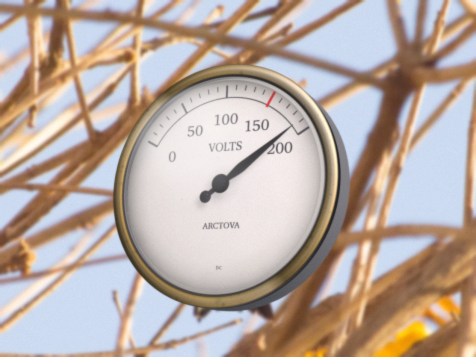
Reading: value=190 unit=V
